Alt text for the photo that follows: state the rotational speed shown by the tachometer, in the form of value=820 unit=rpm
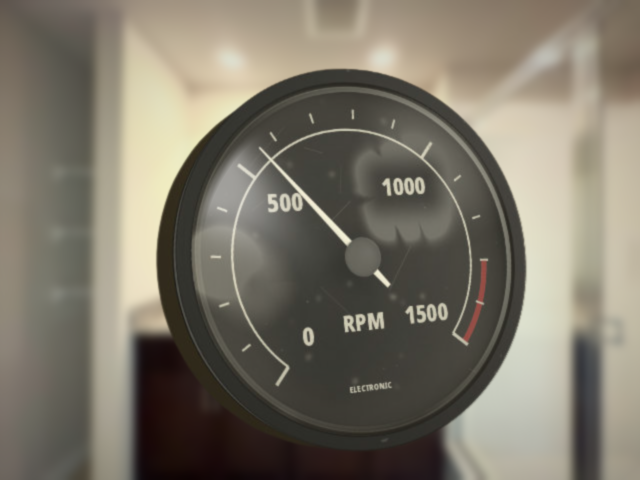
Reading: value=550 unit=rpm
